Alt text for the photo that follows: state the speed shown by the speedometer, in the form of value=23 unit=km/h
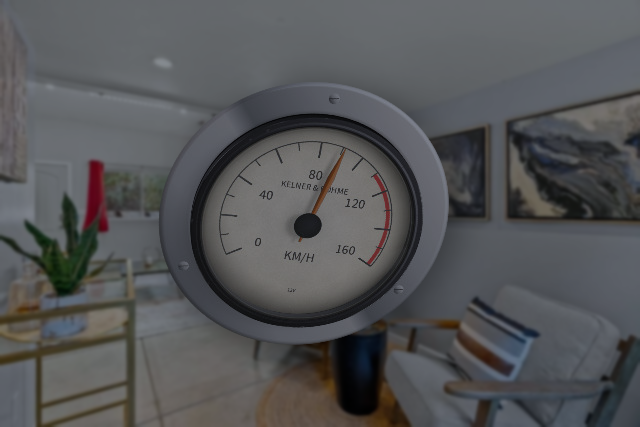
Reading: value=90 unit=km/h
